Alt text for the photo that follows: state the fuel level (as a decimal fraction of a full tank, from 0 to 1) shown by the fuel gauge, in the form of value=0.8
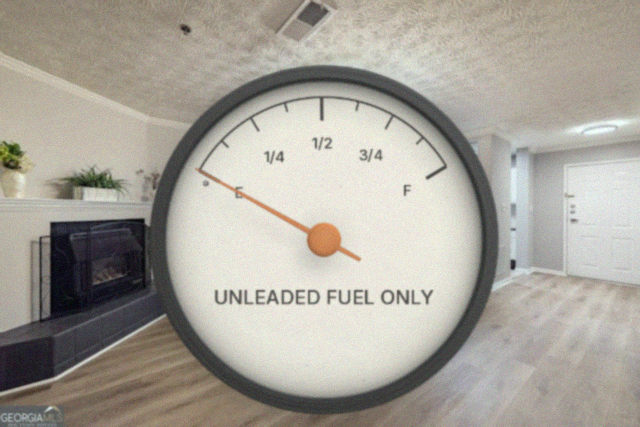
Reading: value=0
